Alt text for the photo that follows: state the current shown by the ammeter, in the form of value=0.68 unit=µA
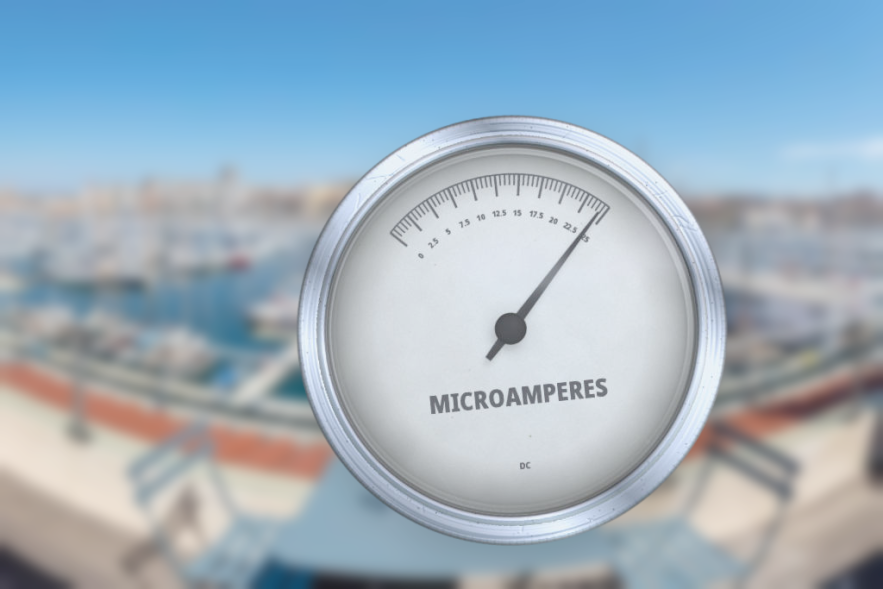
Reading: value=24.5 unit=µA
